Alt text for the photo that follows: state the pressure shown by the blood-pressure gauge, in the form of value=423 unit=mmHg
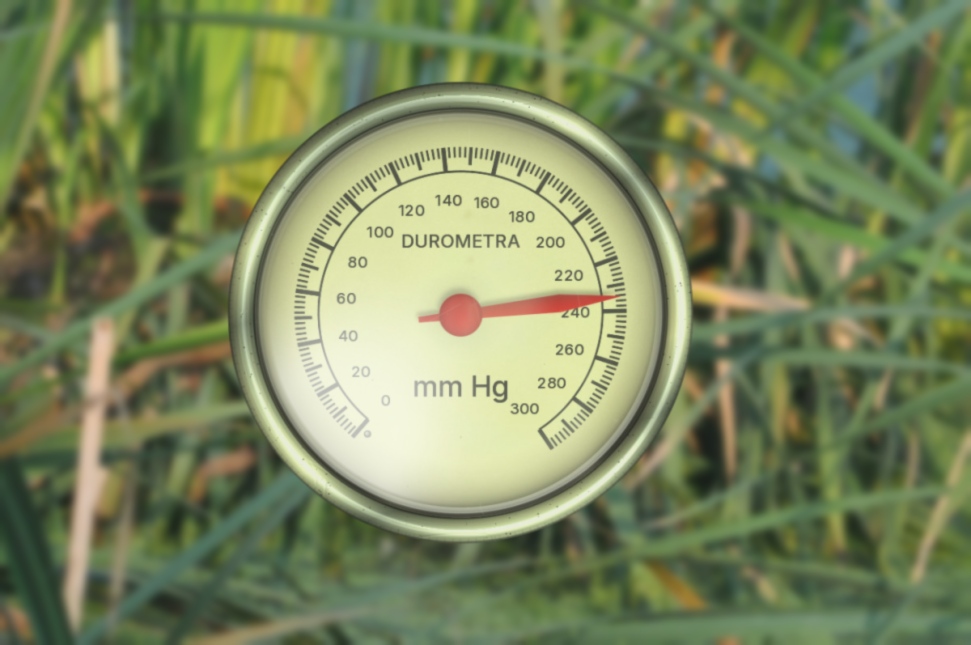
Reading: value=234 unit=mmHg
